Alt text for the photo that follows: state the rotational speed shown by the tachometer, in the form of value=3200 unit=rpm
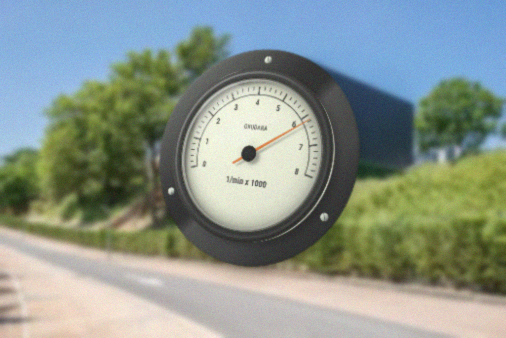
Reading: value=6200 unit=rpm
